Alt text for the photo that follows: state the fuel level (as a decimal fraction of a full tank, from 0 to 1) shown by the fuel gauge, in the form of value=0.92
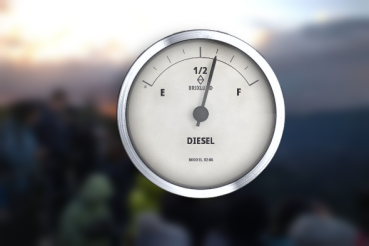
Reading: value=0.625
